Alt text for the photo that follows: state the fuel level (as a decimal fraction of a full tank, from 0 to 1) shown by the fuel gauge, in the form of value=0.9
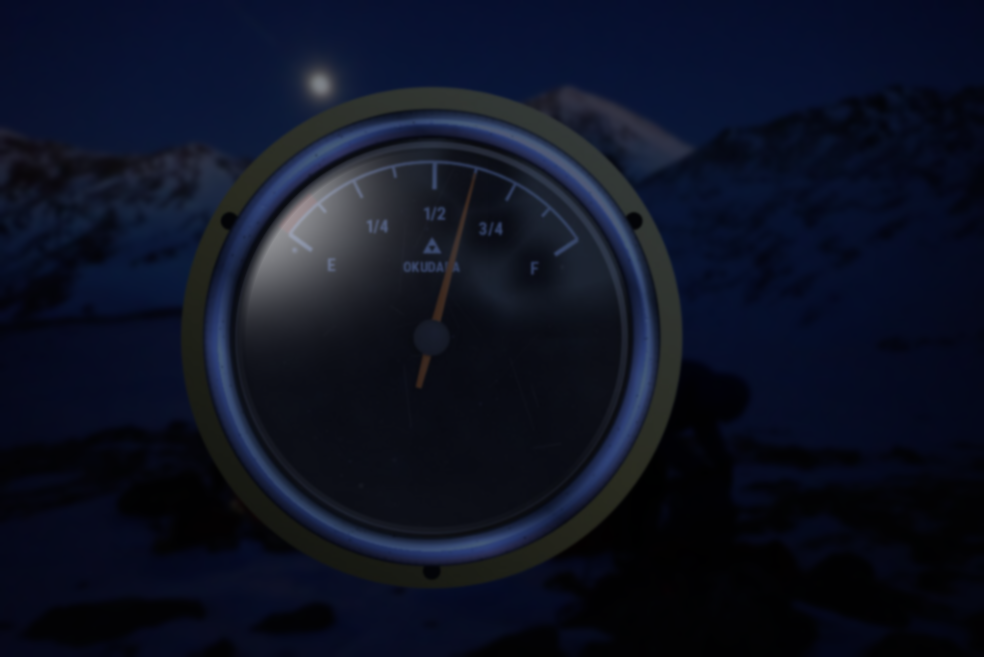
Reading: value=0.625
